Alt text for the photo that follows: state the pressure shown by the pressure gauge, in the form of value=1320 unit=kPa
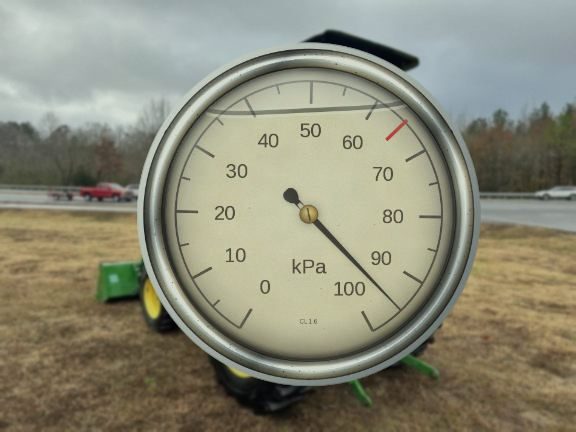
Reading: value=95 unit=kPa
